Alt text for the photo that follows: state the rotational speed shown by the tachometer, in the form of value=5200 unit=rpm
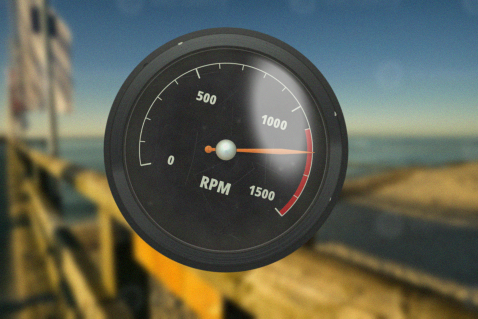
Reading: value=1200 unit=rpm
